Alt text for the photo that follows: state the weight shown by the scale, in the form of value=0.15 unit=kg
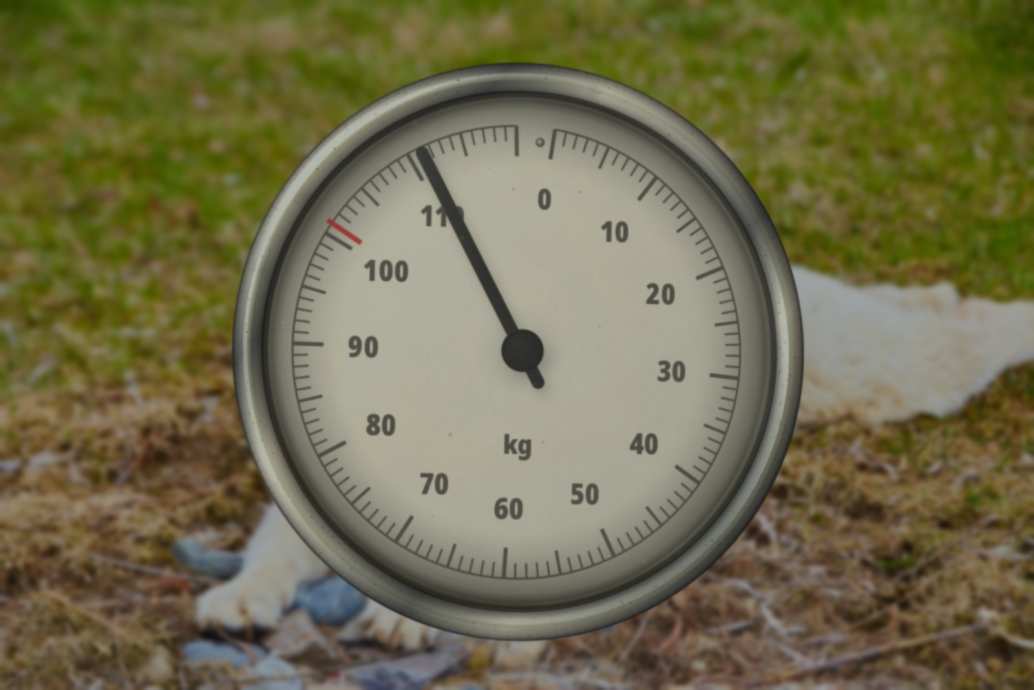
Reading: value=111 unit=kg
